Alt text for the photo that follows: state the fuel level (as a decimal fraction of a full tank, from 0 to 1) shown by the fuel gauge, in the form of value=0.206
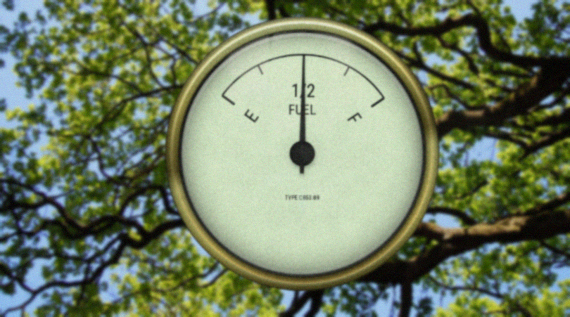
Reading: value=0.5
